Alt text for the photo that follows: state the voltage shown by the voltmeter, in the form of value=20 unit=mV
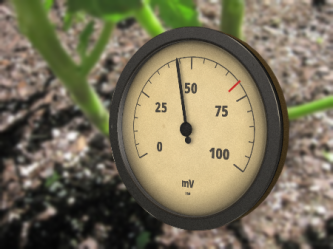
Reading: value=45 unit=mV
